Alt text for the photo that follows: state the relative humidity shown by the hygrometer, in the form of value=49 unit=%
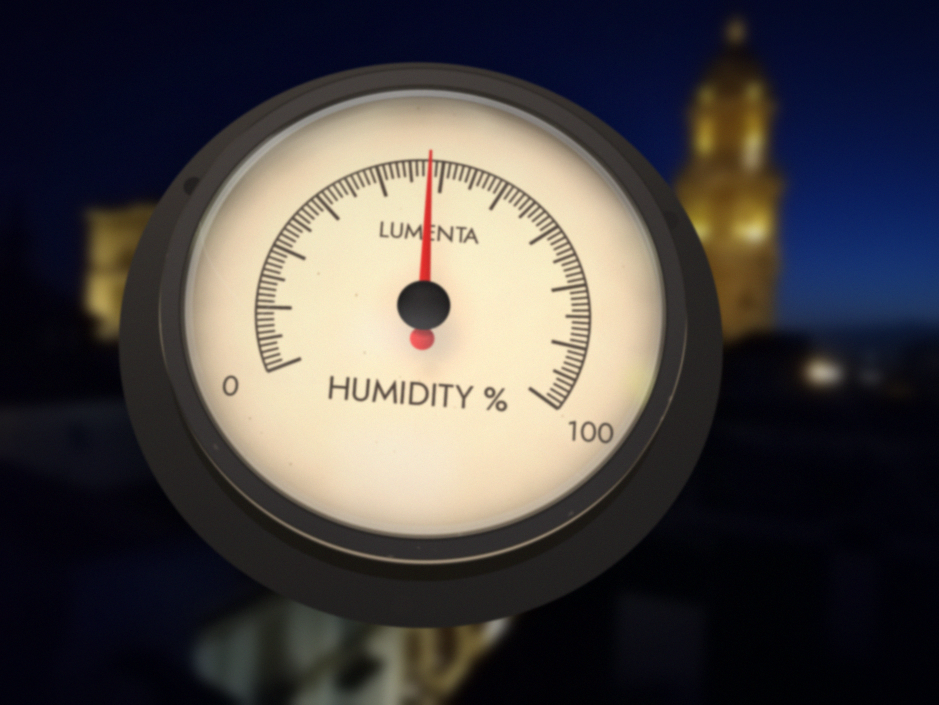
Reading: value=48 unit=%
